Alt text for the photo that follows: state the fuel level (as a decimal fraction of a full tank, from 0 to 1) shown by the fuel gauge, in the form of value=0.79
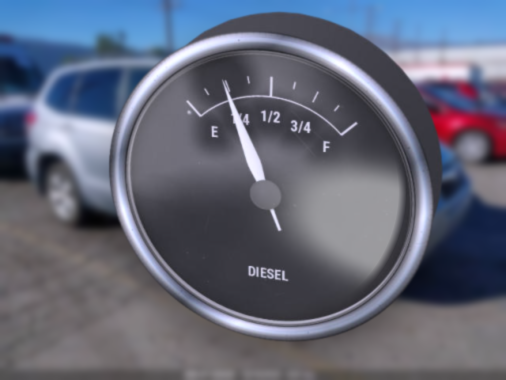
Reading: value=0.25
